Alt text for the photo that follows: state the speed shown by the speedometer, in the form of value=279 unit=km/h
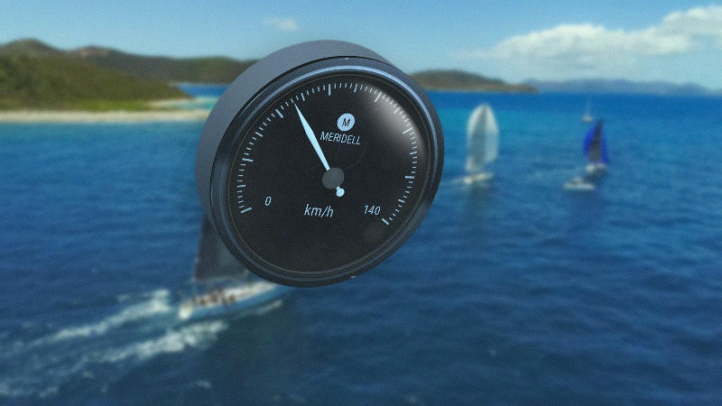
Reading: value=46 unit=km/h
